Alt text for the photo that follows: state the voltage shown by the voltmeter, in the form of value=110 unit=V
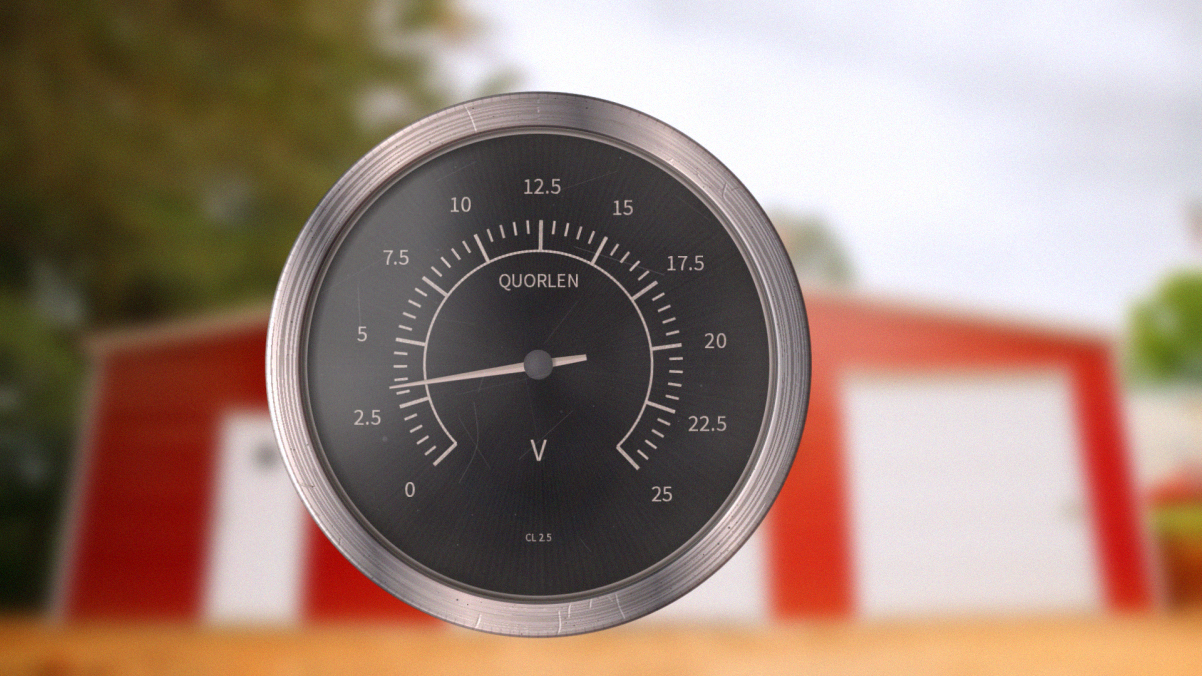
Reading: value=3.25 unit=V
